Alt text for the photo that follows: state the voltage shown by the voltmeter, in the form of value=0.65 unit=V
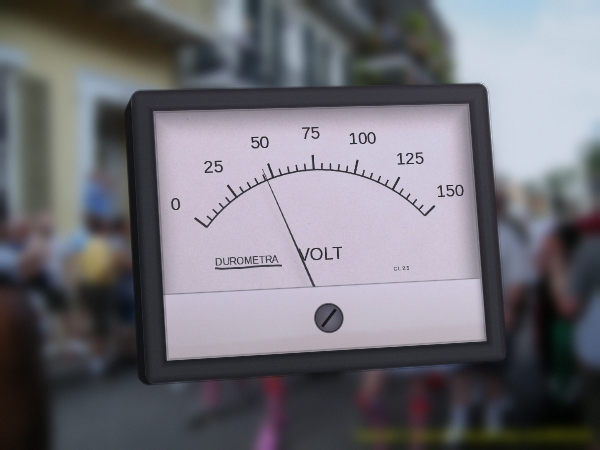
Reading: value=45 unit=V
